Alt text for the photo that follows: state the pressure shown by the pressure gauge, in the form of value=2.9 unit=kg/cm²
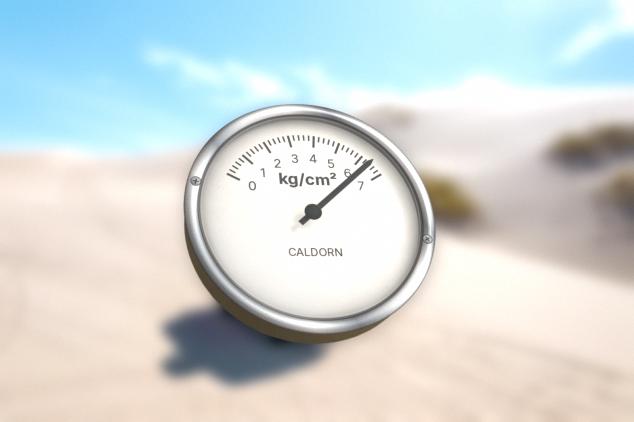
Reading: value=6.4 unit=kg/cm²
